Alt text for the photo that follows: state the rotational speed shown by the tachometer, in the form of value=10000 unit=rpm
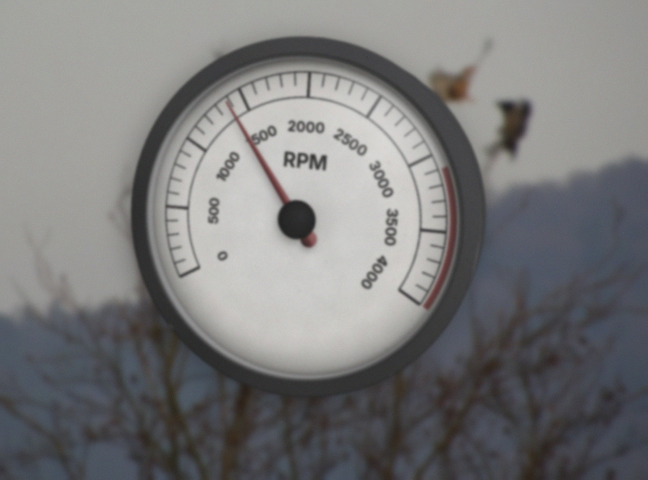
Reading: value=1400 unit=rpm
